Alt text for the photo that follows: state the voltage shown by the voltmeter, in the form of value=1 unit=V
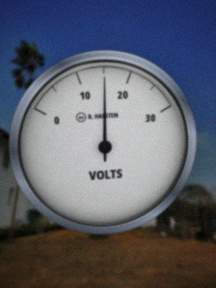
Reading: value=15 unit=V
